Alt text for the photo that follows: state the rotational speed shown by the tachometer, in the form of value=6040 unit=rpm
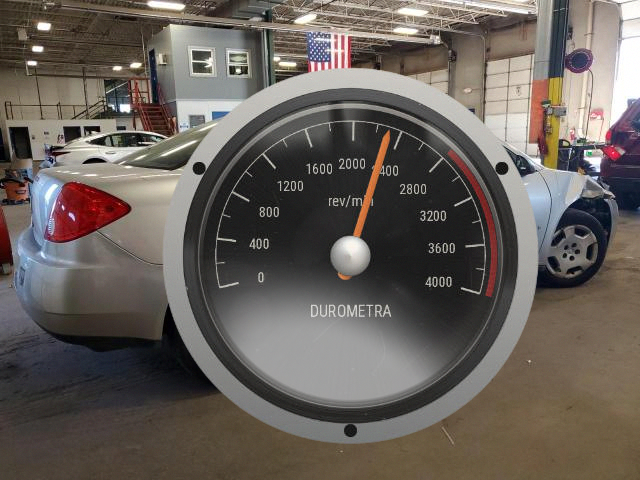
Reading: value=2300 unit=rpm
